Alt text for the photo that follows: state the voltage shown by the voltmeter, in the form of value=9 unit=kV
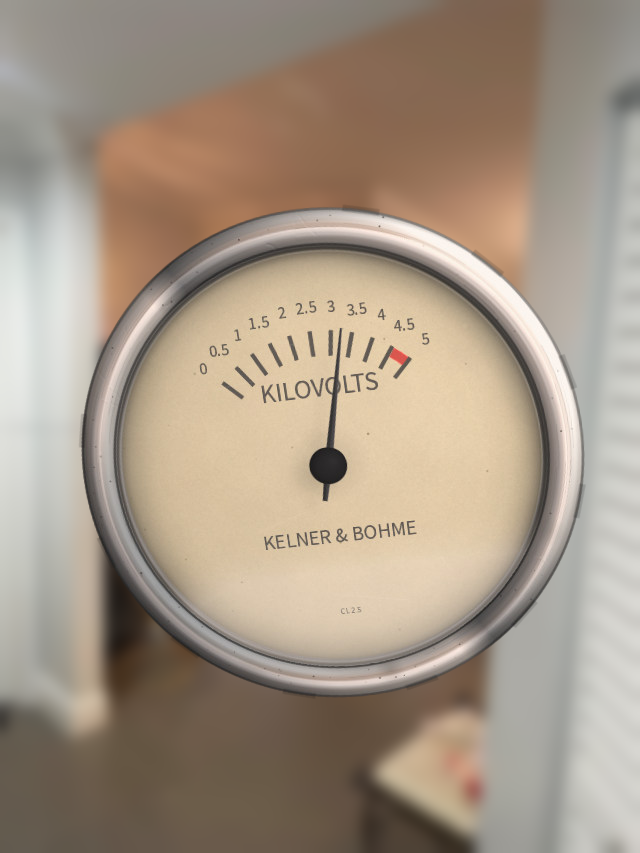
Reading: value=3.25 unit=kV
